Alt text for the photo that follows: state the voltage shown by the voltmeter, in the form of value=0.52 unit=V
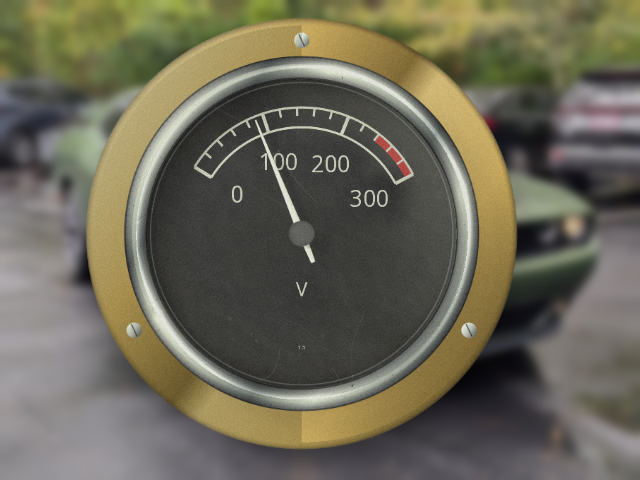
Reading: value=90 unit=V
